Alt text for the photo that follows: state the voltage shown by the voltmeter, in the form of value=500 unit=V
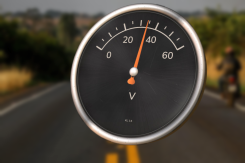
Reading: value=35 unit=V
